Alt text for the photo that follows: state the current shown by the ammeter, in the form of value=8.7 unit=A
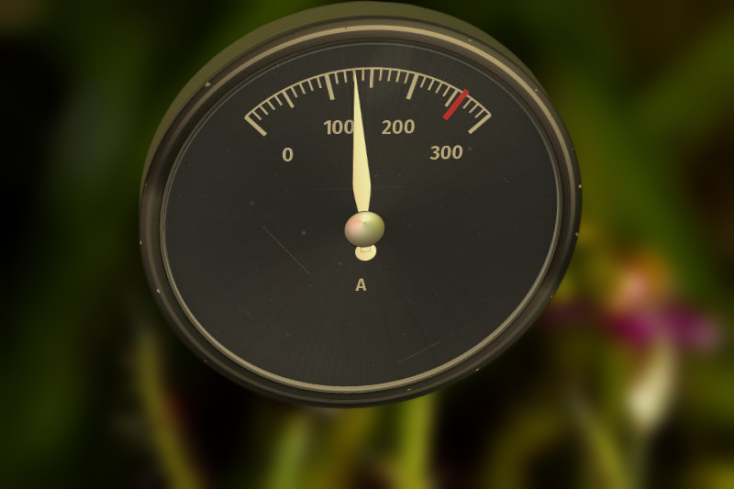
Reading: value=130 unit=A
